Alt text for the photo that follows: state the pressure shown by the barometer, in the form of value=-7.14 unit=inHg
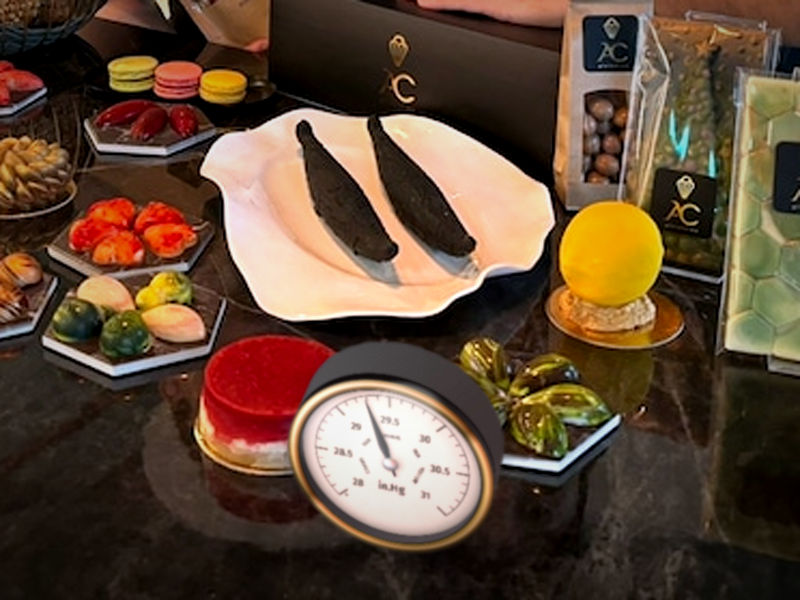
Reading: value=29.3 unit=inHg
